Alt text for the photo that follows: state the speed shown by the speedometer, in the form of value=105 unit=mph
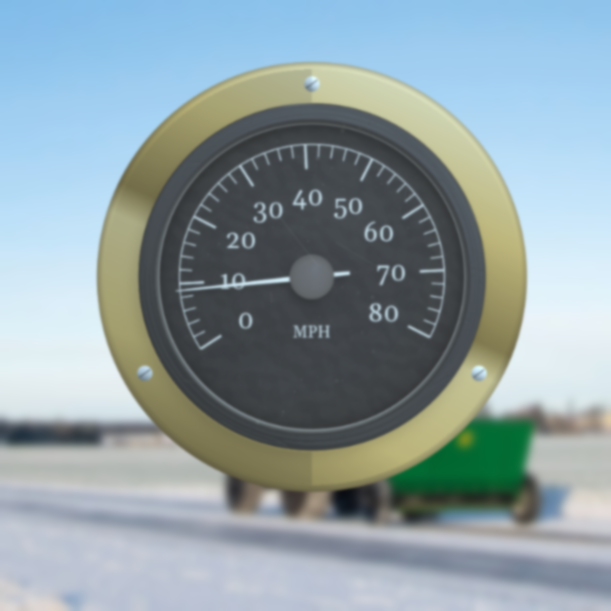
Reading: value=9 unit=mph
